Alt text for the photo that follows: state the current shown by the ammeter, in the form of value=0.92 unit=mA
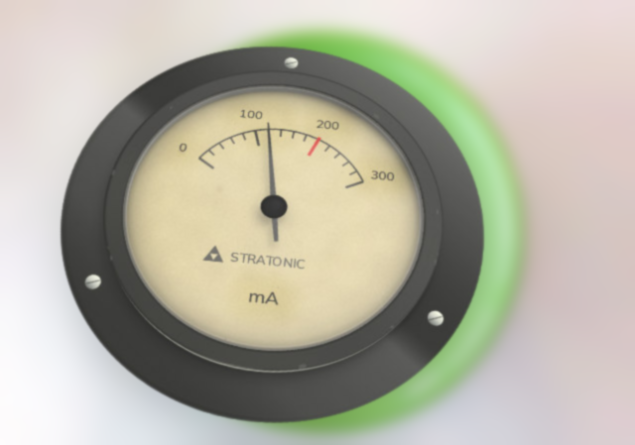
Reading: value=120 unit=mA
